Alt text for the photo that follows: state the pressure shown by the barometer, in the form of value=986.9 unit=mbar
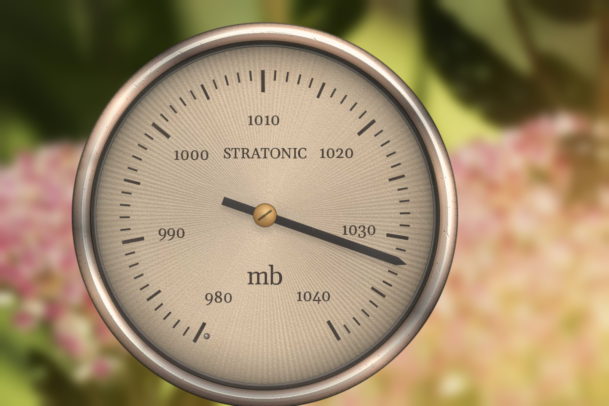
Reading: value=1032 unit=mbar
